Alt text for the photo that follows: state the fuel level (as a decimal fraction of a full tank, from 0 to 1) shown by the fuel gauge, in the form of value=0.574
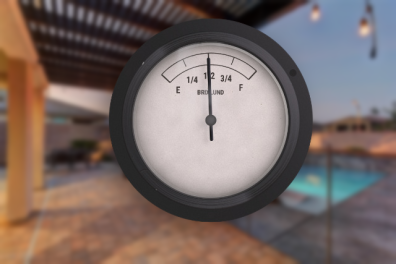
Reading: value=0.5
